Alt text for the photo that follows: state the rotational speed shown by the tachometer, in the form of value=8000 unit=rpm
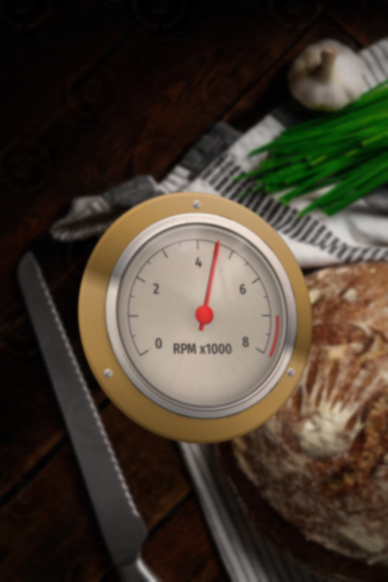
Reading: value=4500 unit=rpm
